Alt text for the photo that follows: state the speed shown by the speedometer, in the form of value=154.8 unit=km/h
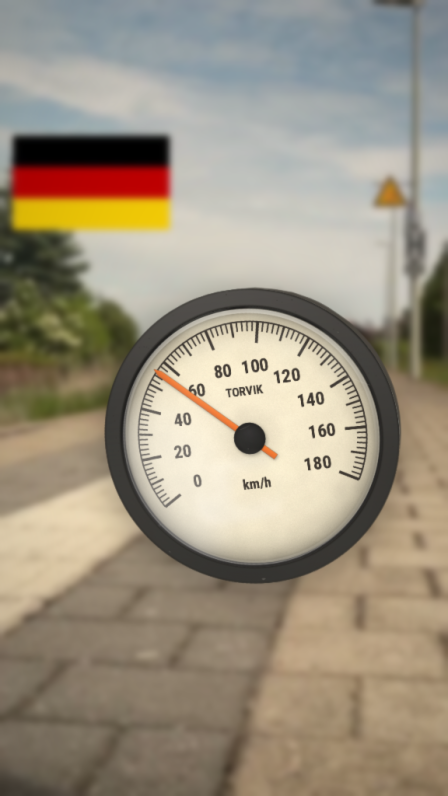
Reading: value=56 unit=km/h
